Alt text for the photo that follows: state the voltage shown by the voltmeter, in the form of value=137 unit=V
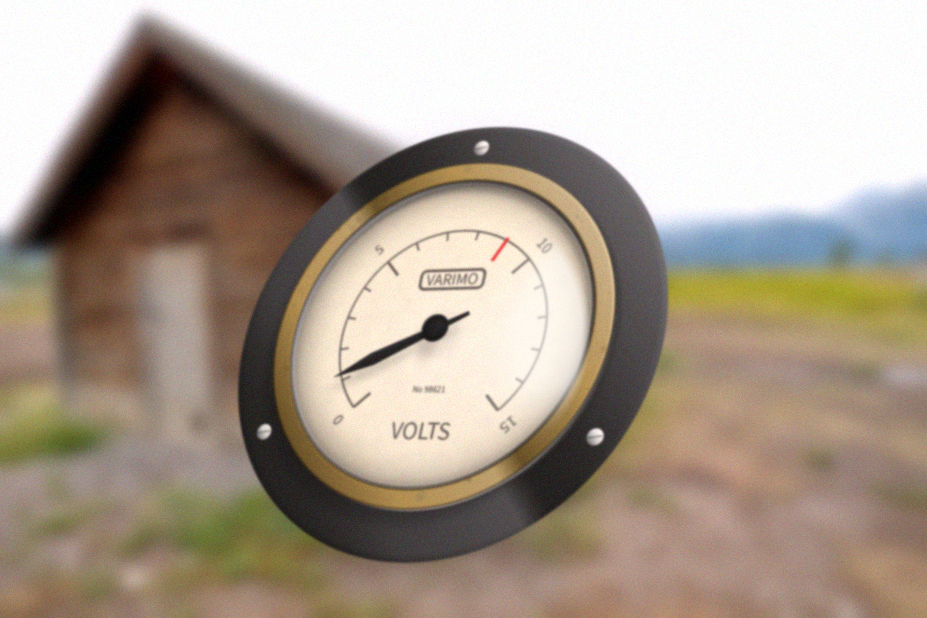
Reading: value=1 unit=V
